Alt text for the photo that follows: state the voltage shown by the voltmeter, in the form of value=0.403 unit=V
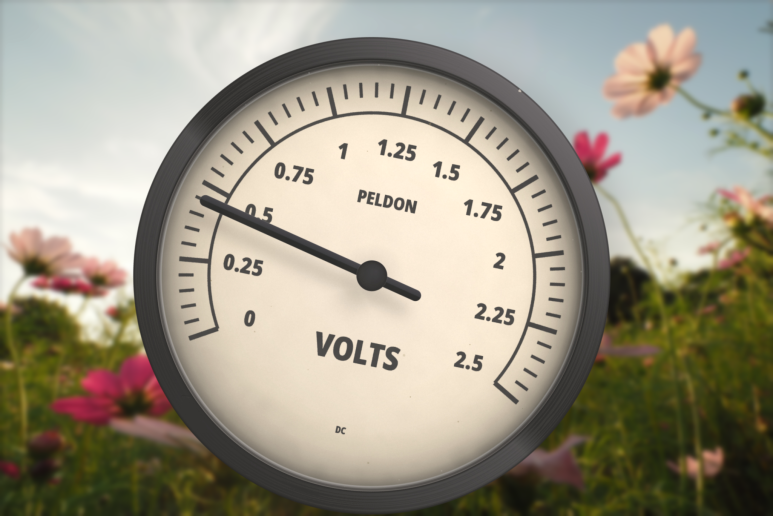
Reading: value=0.45 unit=V
